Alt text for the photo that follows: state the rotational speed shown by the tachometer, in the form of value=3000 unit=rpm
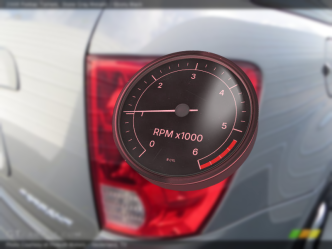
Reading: value=1000 unit=rpm
